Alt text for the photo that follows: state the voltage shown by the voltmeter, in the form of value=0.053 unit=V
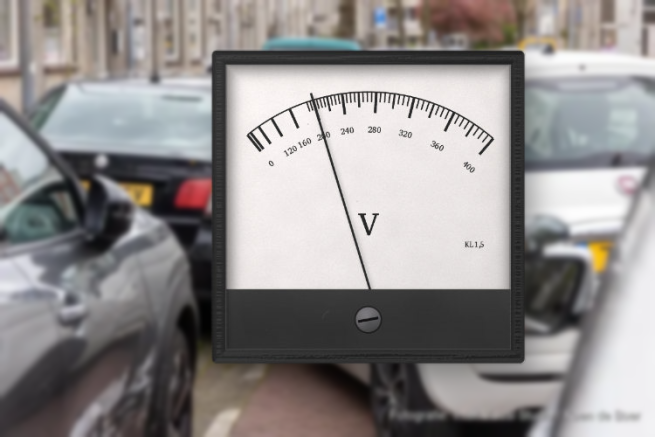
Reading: value=200 unit=V
